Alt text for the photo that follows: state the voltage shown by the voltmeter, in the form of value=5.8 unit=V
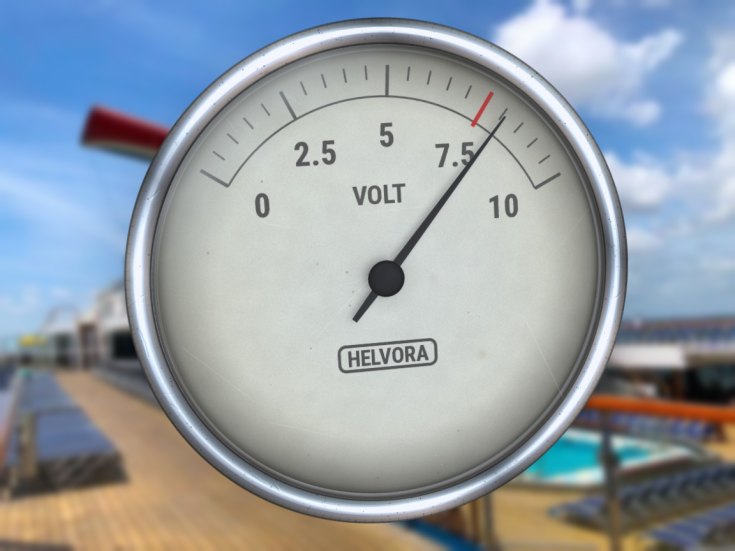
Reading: value=8 unit=V
